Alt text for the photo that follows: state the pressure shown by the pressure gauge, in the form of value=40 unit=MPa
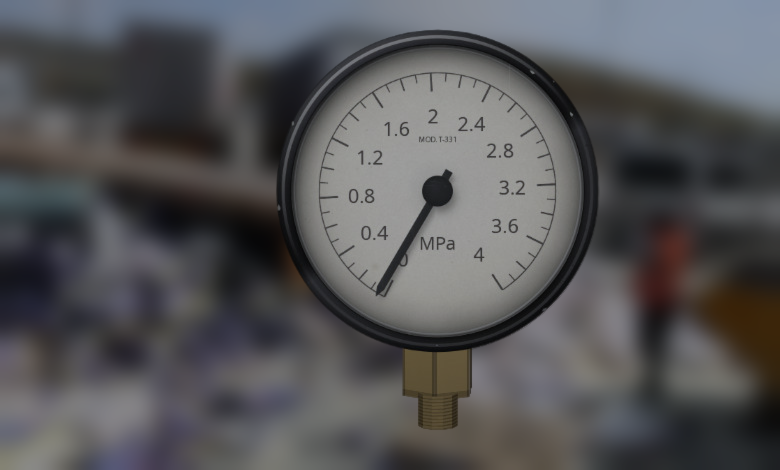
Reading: value=0.05 unit=MPa
